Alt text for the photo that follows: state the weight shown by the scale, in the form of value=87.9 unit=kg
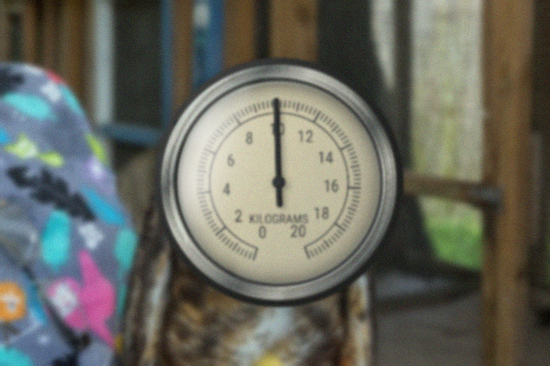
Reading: value=10 unit=kg
